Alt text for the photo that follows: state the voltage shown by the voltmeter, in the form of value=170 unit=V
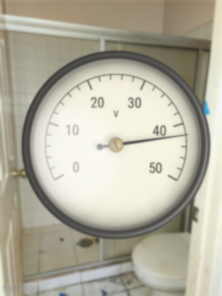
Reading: value=42 unit=V
